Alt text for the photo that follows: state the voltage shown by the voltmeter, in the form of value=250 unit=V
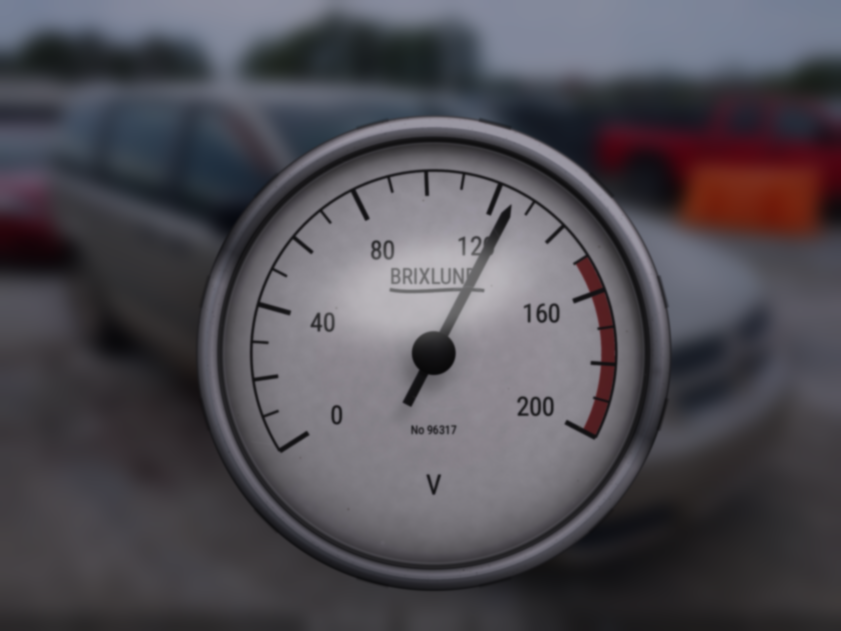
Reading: value=125 unit=V
